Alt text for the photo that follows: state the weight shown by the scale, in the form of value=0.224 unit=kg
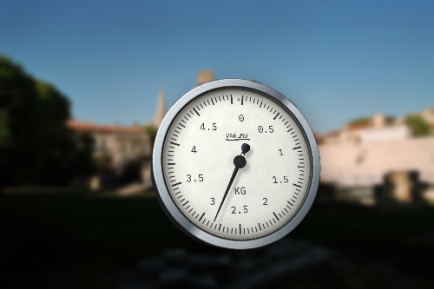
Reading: value=2.85 unit=kg
